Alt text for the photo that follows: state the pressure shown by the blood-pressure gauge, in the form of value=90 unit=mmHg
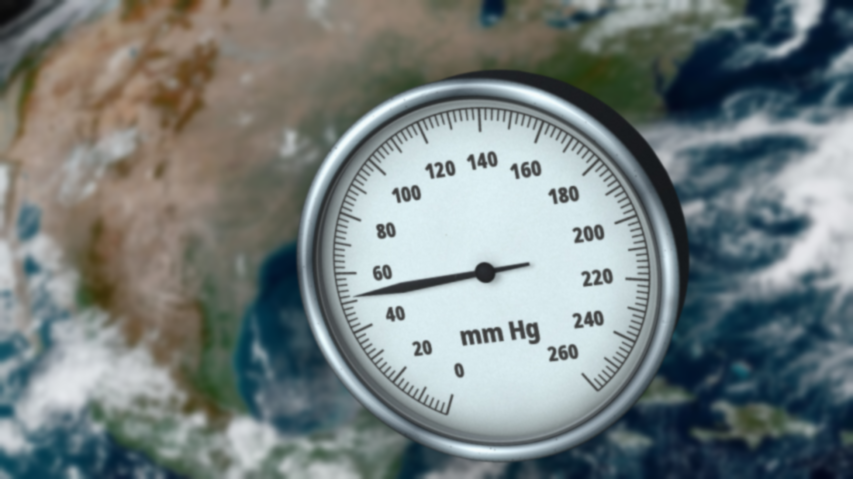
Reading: value=52 unit=mmHg
